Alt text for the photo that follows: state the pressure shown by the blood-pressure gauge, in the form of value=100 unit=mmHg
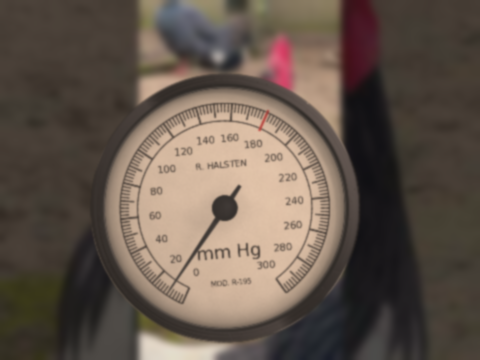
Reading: value=10 unit=mmHg
